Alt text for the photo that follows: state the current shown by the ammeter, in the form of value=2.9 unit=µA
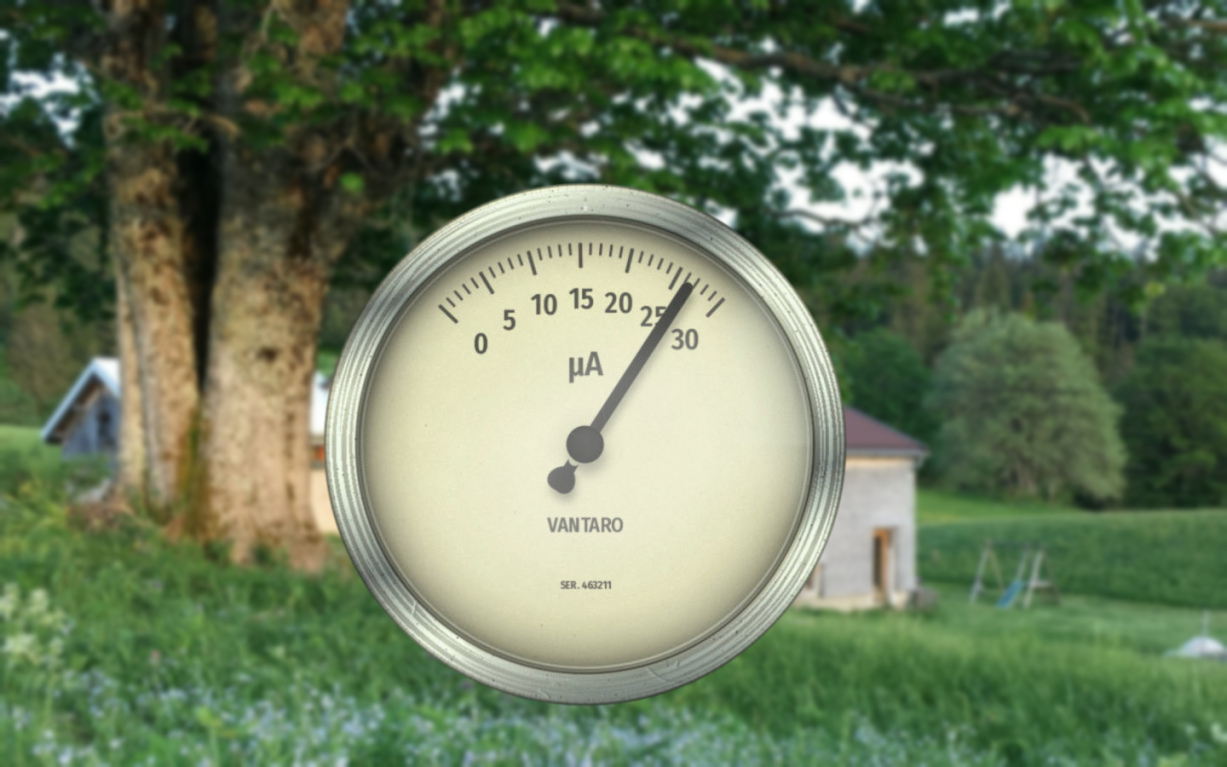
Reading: value=26.5 unit=µA
